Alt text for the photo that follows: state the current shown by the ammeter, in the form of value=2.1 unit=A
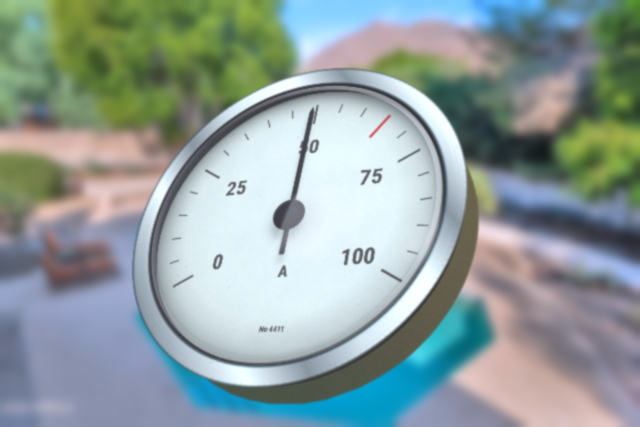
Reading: value=50 unit=A
